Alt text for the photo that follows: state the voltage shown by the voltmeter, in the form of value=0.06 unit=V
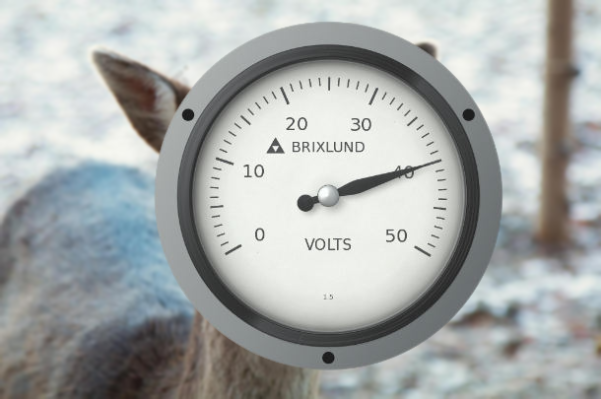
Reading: value=40 unit=V
